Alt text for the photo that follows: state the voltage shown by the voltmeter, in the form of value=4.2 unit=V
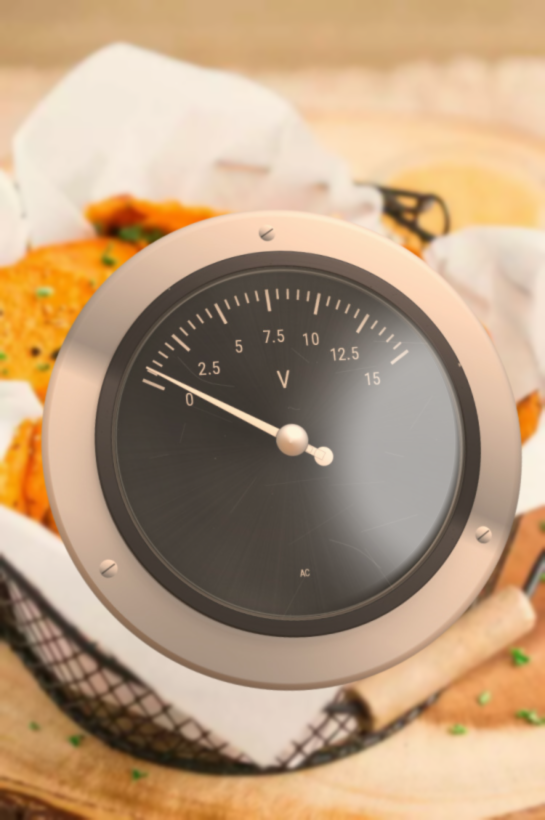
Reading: value=0.5 unit=V
